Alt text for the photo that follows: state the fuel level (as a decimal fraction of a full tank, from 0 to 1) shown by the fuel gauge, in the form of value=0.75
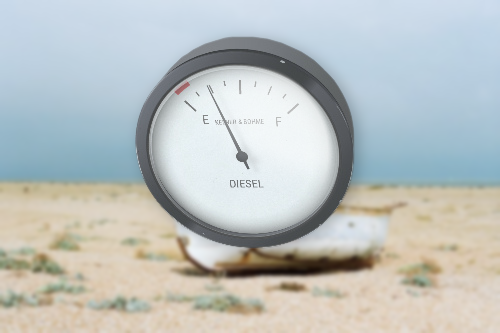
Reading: value=0.25
